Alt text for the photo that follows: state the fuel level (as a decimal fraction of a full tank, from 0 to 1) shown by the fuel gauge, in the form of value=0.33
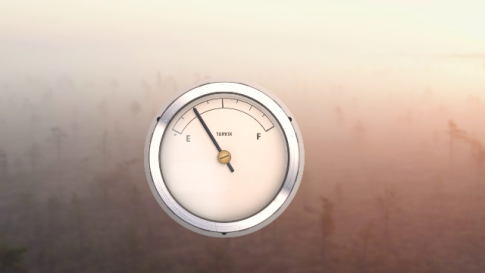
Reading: value=0.25
